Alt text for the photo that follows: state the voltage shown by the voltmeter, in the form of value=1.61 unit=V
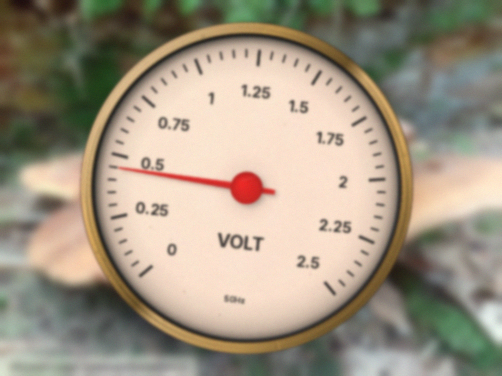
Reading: value=0.45 unit=V
